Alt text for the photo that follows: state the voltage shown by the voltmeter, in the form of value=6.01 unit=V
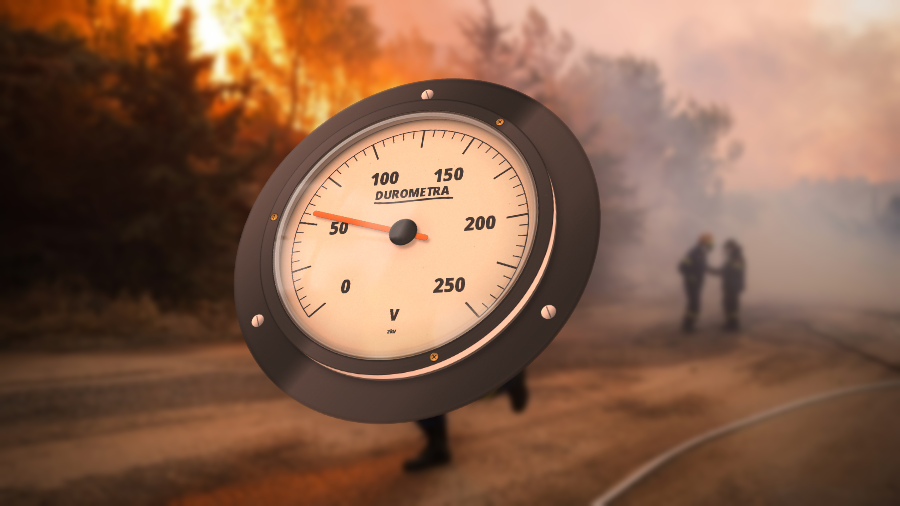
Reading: value=55 unit=V
